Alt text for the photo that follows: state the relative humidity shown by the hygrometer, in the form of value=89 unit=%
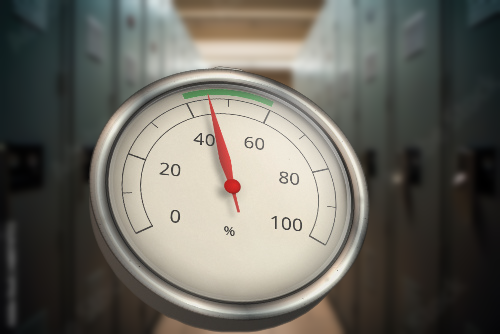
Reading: value=45 unit=%
